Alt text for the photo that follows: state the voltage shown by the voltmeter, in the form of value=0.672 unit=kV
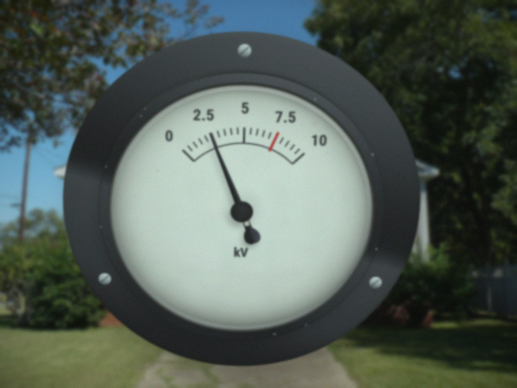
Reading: value=2.5 unit=kV
